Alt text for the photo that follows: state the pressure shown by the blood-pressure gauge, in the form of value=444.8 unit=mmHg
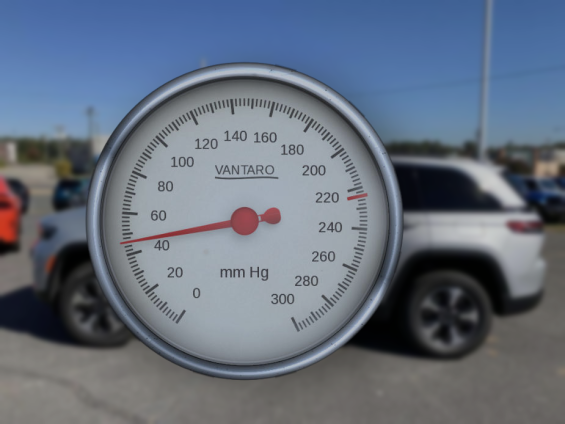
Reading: value=46 unit=mmHg
